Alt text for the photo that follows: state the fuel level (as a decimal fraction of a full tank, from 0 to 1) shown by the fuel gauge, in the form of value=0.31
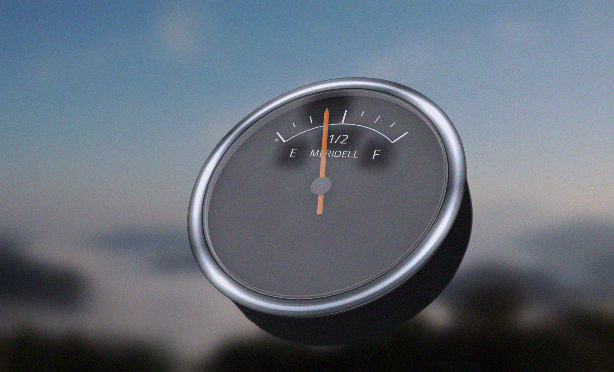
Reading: value=0.375
